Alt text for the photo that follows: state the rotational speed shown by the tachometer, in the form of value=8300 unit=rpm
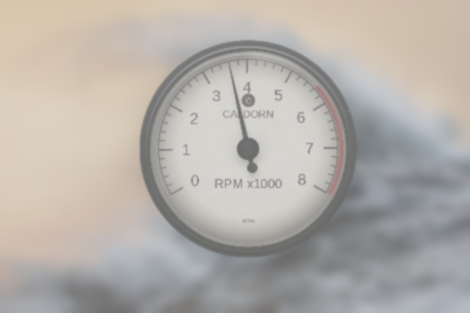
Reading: value=3600 unit=rpm
